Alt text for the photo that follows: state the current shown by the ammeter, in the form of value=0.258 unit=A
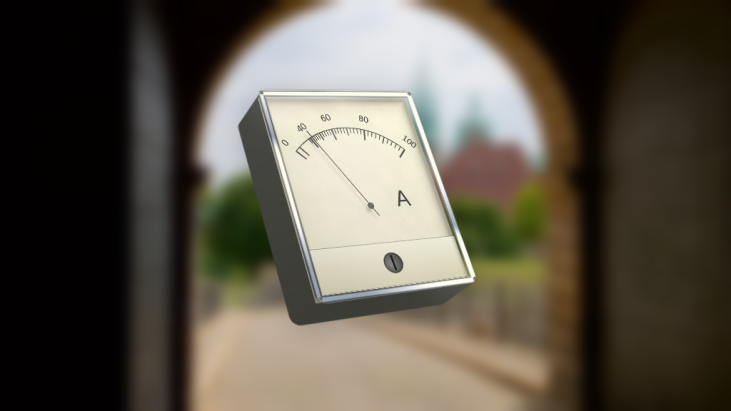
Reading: value=40 unit=A
